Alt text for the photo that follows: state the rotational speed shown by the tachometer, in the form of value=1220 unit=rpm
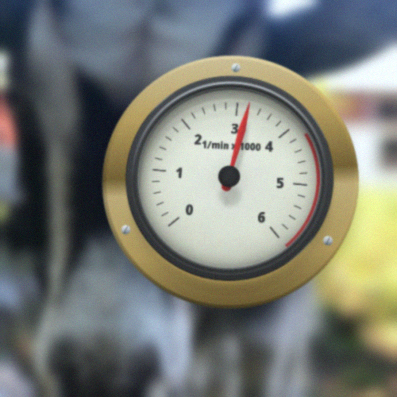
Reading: value=3200 unit=rpm
